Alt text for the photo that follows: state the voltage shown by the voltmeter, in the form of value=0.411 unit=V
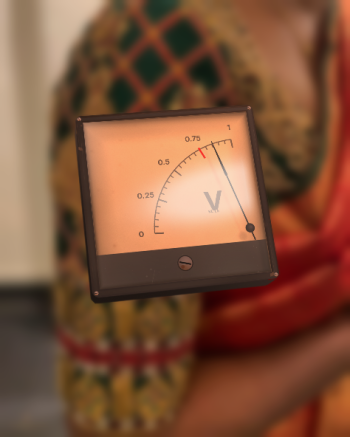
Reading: value=0.85 unit=V
